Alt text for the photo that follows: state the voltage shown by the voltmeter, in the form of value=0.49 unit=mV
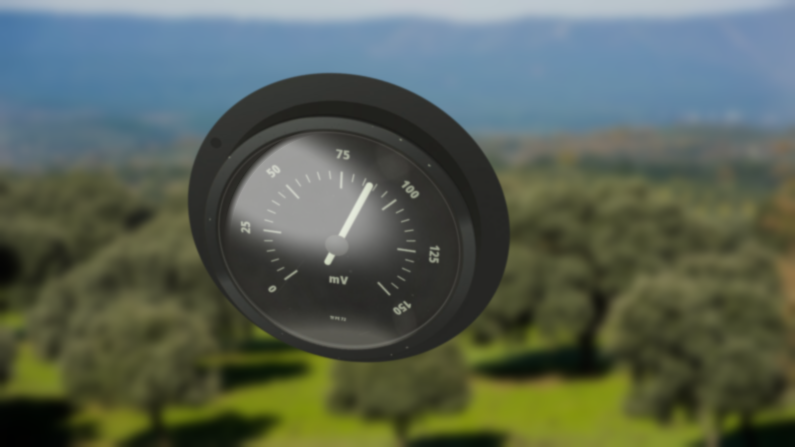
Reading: value=87.5 unit=mV
